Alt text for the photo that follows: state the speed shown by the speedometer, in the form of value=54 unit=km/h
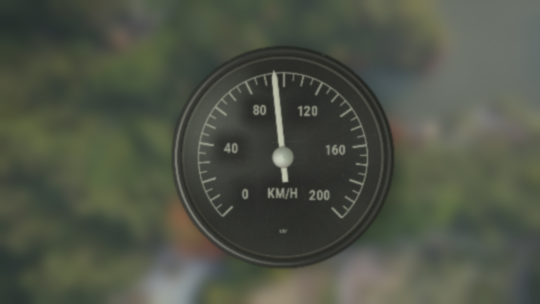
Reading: value=95 unit=km/h
